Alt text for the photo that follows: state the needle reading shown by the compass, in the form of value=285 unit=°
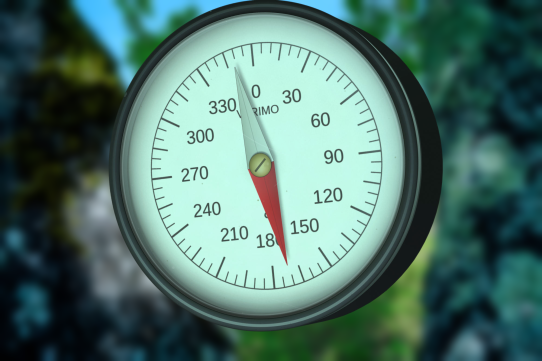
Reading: value=170 unit=°
